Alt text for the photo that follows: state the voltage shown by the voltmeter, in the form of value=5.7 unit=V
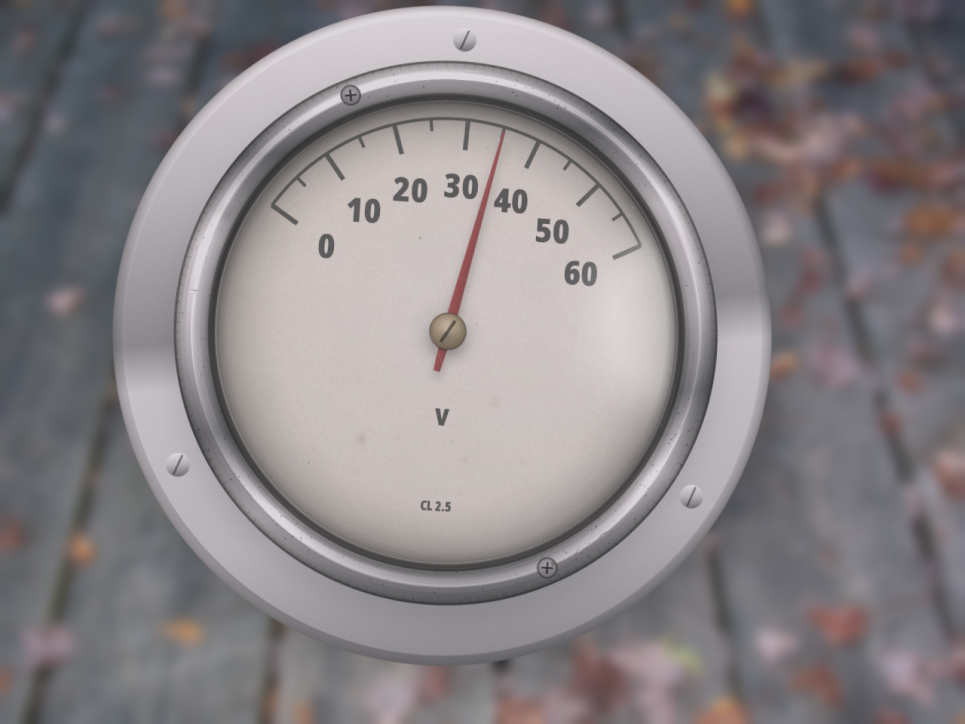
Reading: value=35 unit=V
